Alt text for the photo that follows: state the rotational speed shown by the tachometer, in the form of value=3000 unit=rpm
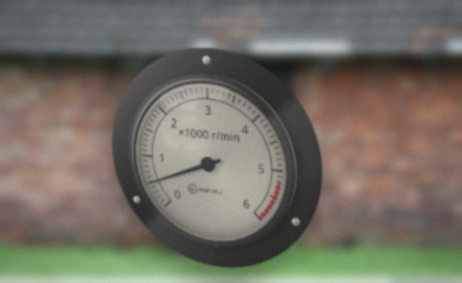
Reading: value=500 unit=rpm
